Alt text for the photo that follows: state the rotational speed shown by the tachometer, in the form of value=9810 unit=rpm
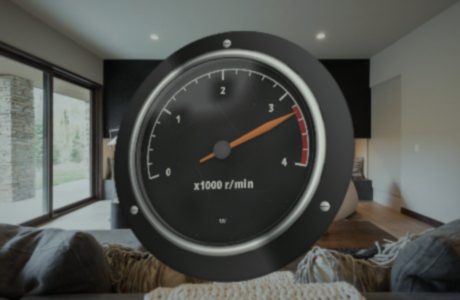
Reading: value=3300 unit=rpm
